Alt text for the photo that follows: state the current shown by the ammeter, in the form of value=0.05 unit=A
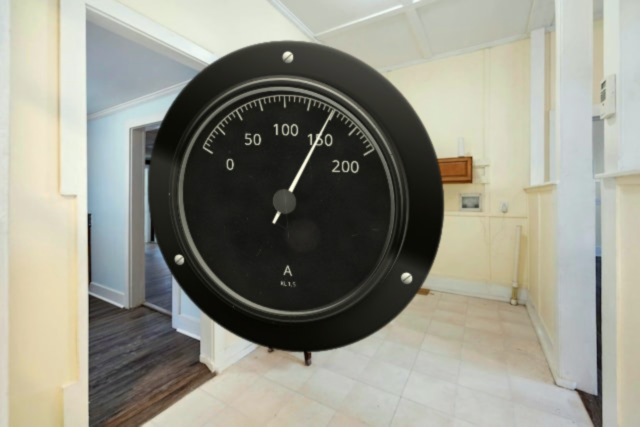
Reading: value=150 unit=A
